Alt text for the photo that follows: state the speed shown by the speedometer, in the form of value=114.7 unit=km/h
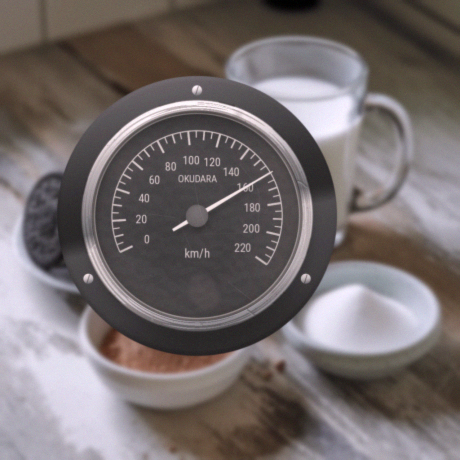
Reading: value=160 unit=km/h
